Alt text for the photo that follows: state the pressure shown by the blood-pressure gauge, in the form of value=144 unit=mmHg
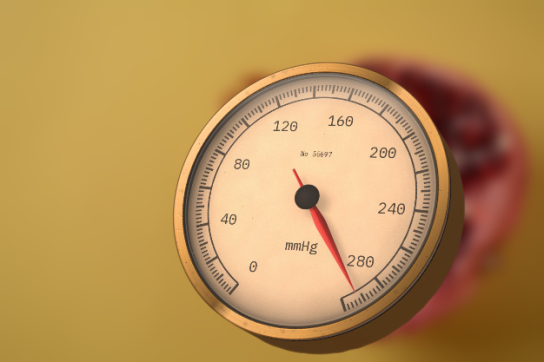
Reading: value=292 unit=mmHg
